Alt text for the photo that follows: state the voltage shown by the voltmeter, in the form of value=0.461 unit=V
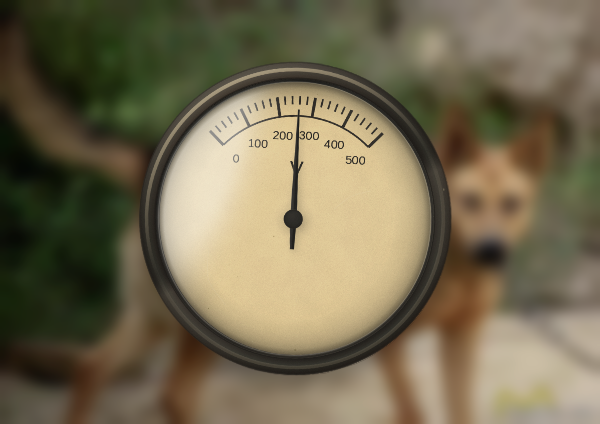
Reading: value=260 unit=V
